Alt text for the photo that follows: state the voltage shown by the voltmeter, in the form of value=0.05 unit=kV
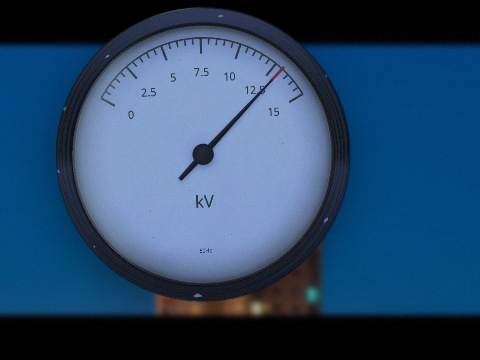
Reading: value=13 unit=kV
